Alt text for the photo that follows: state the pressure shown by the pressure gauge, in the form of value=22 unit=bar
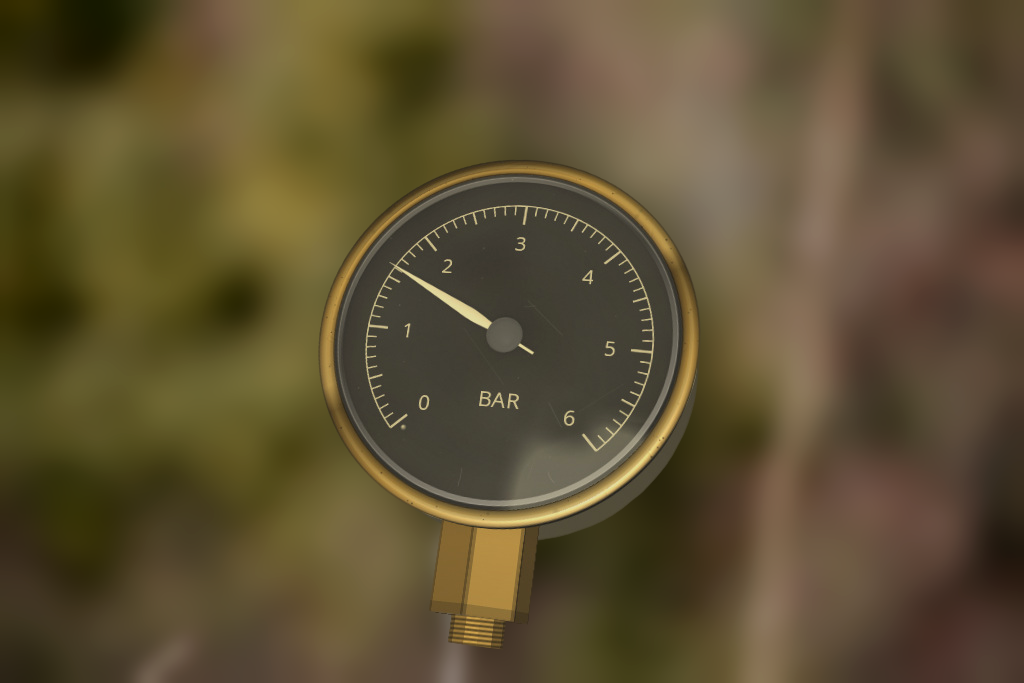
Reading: value=1.6 unit=bar
